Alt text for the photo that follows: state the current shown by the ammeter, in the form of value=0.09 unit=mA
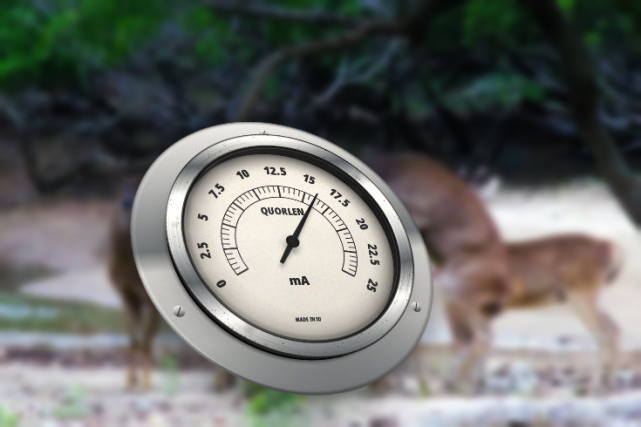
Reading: value=16 unit=mA
